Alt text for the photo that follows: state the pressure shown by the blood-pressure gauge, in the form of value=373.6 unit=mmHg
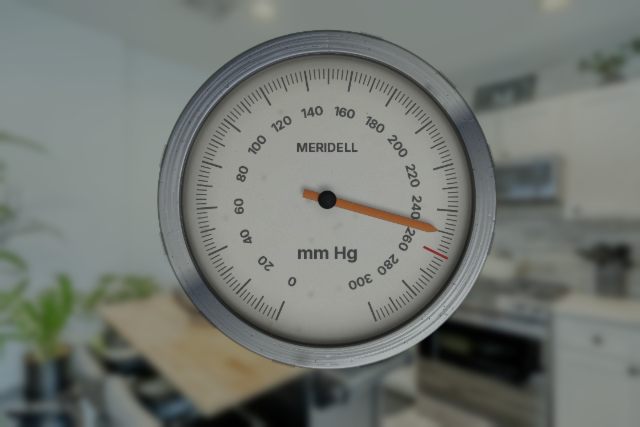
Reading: value=250 unit=mmHg
